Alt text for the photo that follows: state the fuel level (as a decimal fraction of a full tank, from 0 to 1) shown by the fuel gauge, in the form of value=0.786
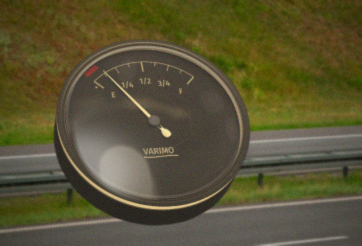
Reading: value=0.125
